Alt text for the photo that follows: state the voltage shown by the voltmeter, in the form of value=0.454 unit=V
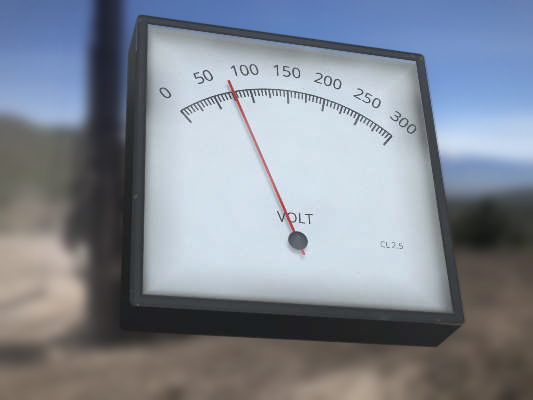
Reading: value=75 unit=V
